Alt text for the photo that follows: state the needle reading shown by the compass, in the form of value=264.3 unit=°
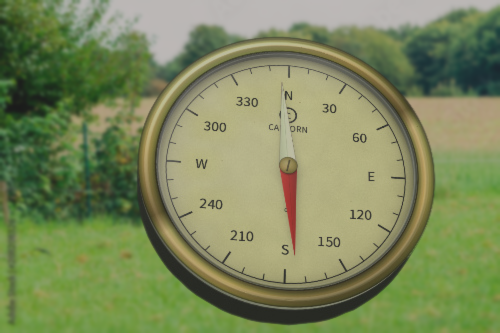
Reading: value=175 unit=°
